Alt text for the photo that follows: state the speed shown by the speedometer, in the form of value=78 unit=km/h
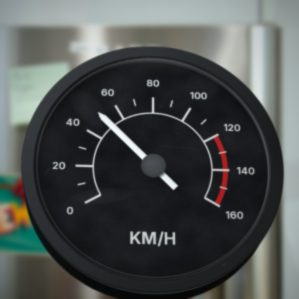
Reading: value=50 unit=km/h
